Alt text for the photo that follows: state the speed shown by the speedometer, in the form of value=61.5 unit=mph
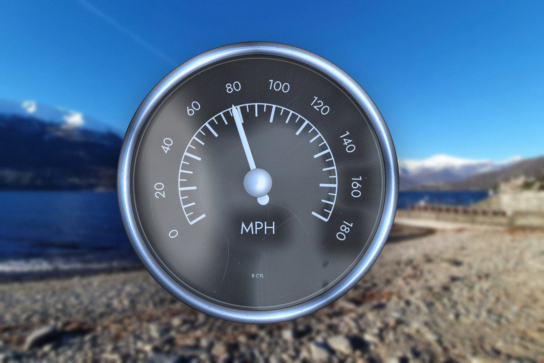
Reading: value=77.5 unit=mph
